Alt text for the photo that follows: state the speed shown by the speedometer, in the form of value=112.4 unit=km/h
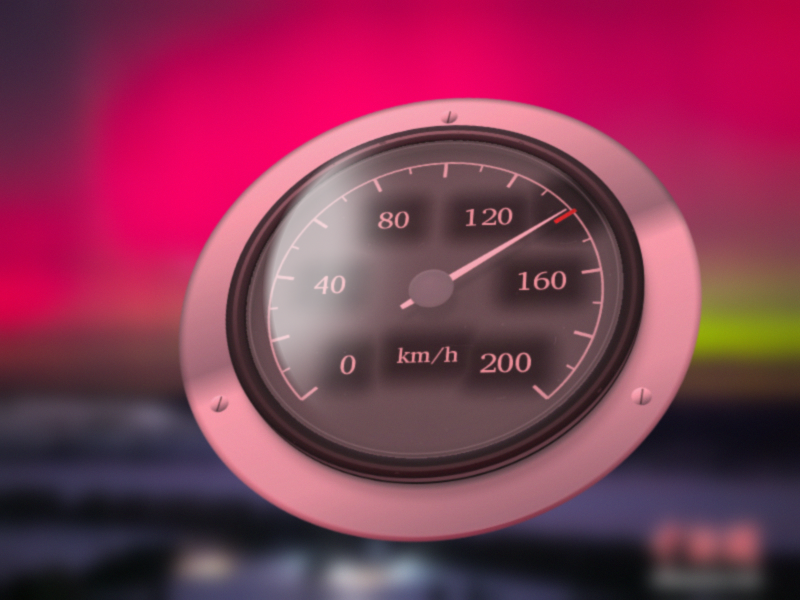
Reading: value=140 unit=km/h
